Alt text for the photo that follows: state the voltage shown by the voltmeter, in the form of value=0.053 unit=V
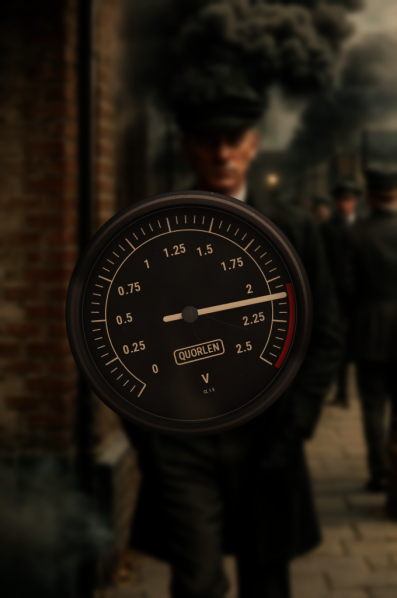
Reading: value=2.1 unit=V
